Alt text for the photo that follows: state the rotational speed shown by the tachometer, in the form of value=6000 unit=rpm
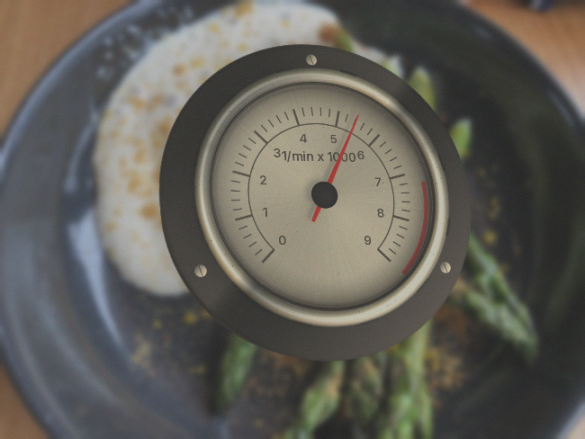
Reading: value=5400 unit=rpm
